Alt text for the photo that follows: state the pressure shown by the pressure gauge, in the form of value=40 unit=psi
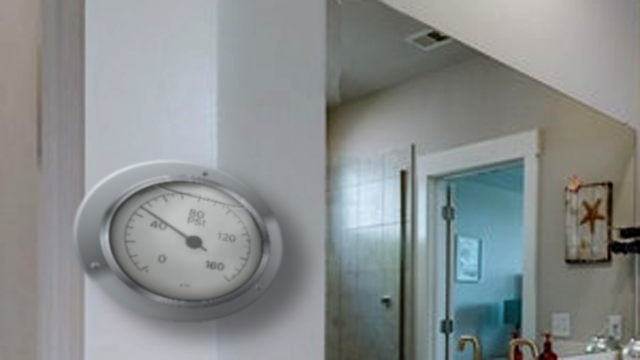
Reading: value=45 unit=psi
